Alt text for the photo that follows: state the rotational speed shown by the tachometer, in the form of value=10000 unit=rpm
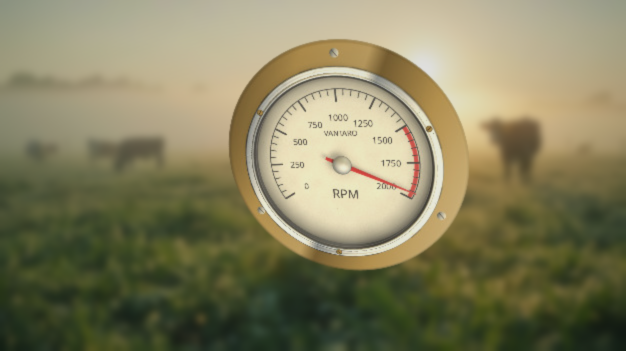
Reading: value=1950 unit=rpm
